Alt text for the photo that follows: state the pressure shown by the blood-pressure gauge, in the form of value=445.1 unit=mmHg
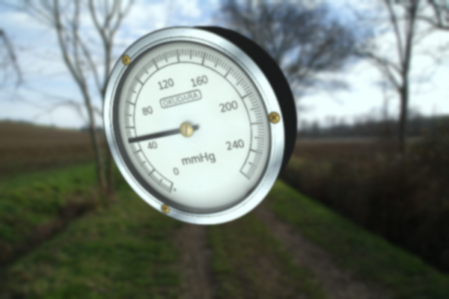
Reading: value=50 unit=mmHg
